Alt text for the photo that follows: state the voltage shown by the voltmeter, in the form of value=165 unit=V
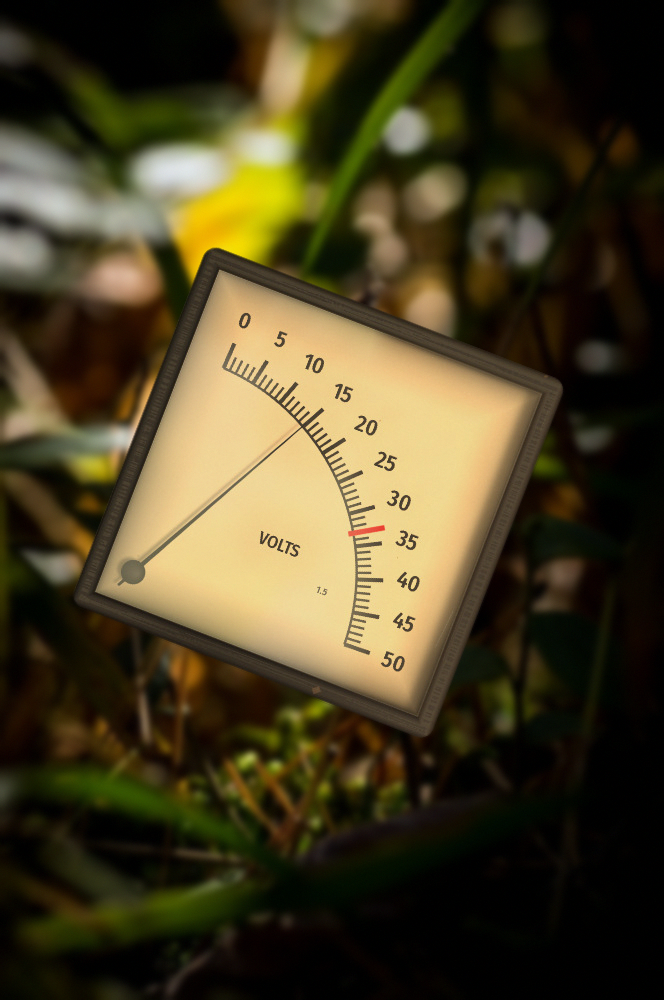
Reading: value=15 unit=V
